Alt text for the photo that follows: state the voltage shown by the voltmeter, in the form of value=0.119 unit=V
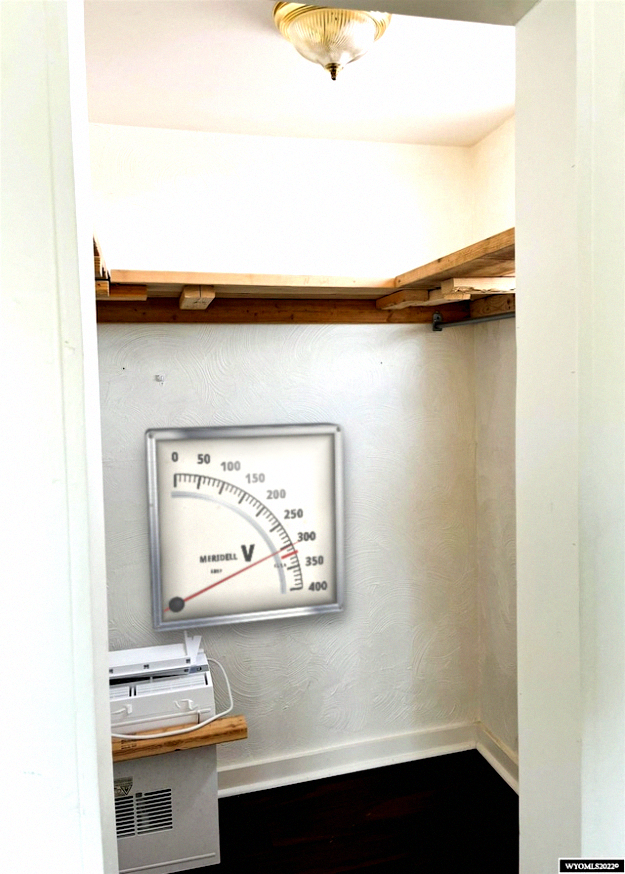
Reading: value=300 unit=V
